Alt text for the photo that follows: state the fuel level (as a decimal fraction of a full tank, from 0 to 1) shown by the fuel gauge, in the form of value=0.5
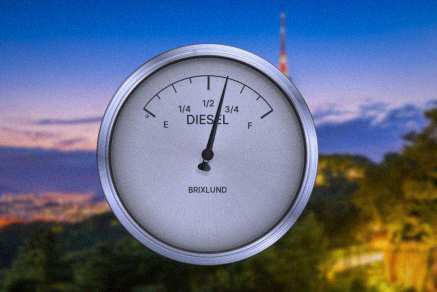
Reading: value=0.625
